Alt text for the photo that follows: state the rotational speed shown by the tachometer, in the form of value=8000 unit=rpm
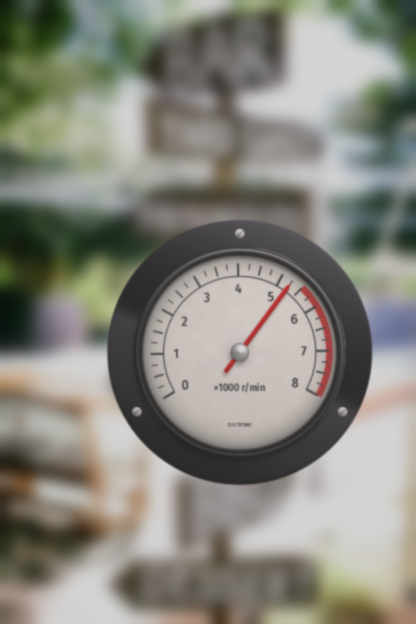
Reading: value=5250 unit=rpm
